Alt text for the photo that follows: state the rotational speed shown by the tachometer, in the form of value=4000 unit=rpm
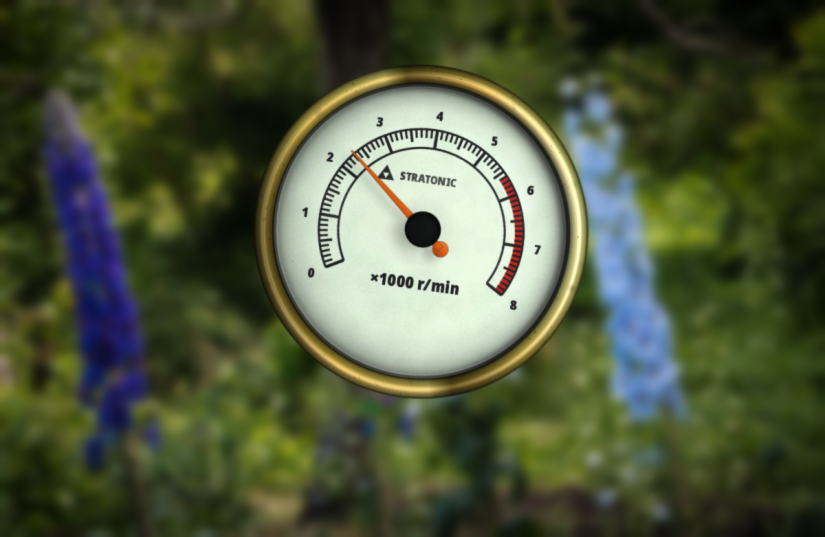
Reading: value=2300 unit=rpm
